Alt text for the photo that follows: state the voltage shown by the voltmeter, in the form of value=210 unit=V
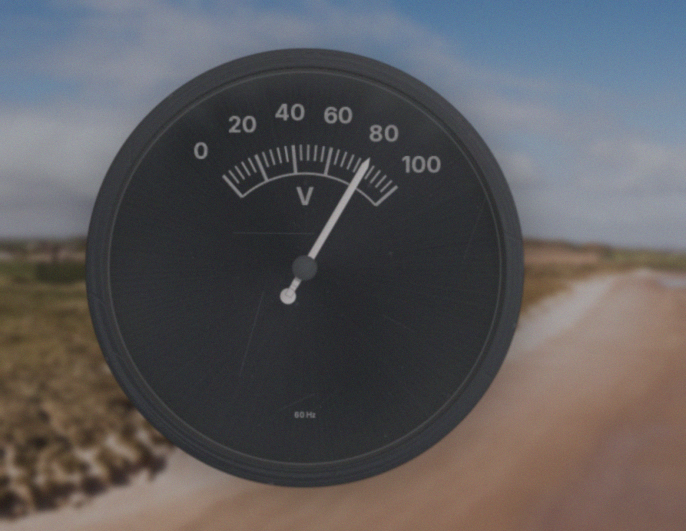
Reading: value=80 unit=V
